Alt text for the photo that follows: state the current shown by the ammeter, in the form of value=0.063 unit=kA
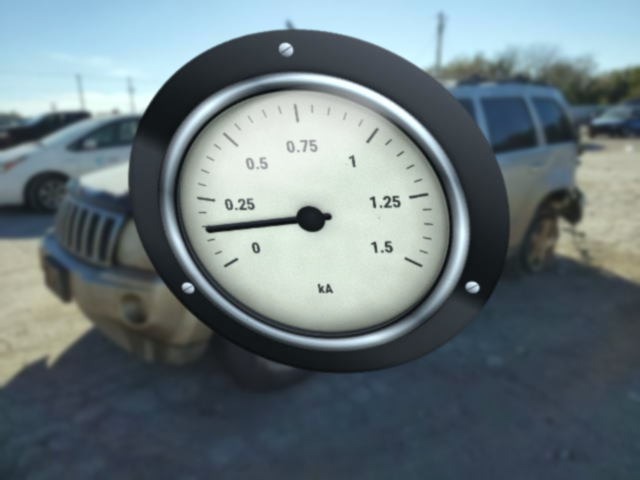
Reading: value=0.15 unit=kA
